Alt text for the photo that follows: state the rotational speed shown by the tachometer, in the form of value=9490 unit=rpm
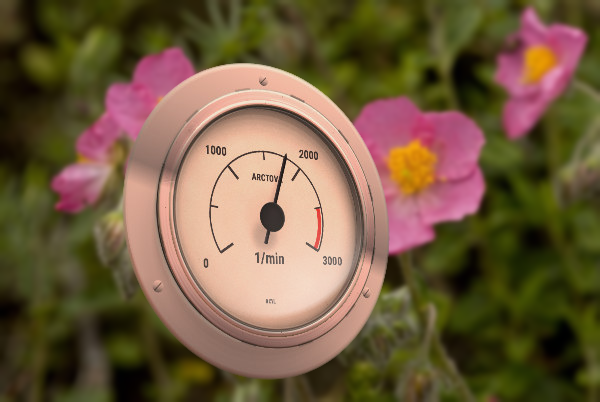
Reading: value=1750 unit=rpm
